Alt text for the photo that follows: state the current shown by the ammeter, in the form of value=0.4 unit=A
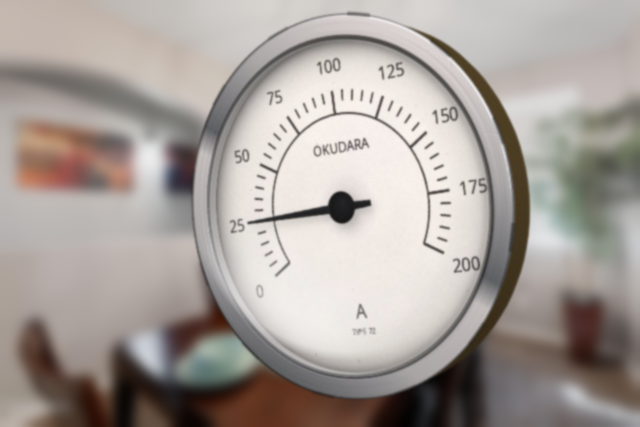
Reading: value=25 unit=A
